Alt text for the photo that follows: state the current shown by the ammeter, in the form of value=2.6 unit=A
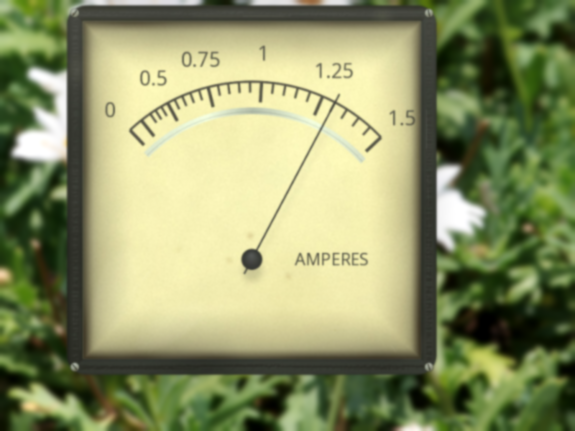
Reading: value=1.3 unit=A
